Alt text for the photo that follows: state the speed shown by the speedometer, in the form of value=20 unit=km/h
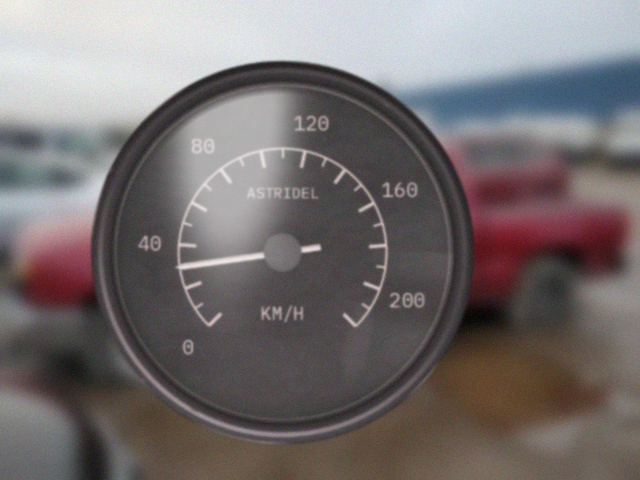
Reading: value=30 unit=km/h
